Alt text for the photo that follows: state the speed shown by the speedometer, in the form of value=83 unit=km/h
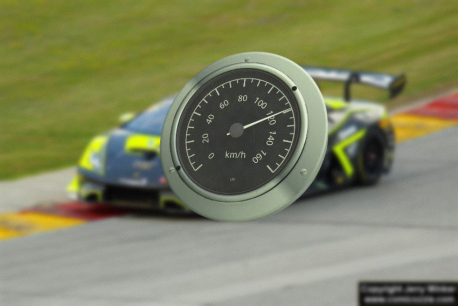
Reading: value=120 unit=km/h
